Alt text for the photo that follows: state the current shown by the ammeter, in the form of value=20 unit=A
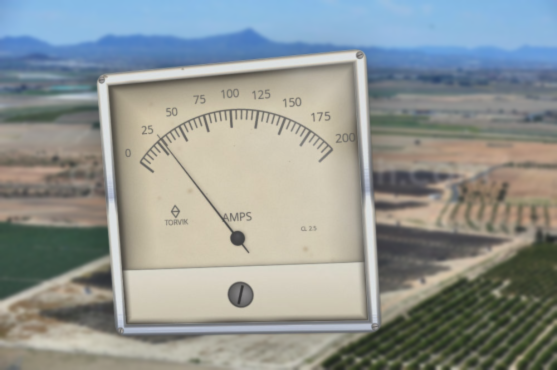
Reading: value=30 unit=A
